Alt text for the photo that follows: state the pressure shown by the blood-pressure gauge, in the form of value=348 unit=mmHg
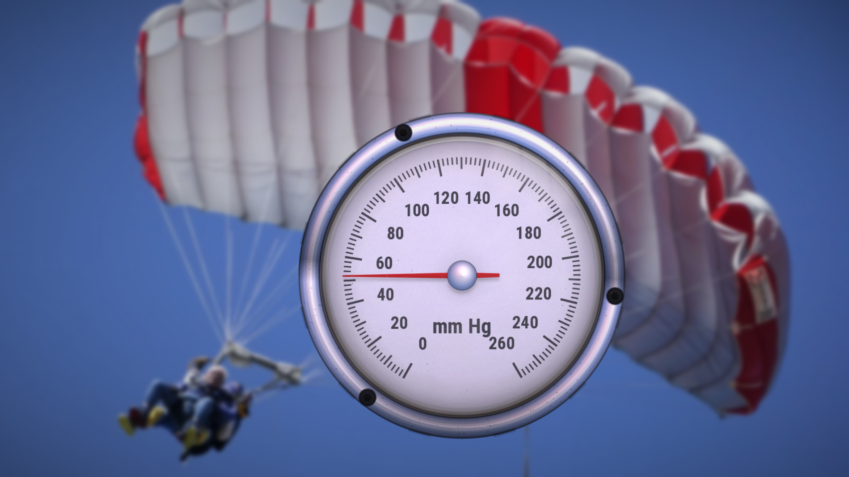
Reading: value=52 unit=mmHg
